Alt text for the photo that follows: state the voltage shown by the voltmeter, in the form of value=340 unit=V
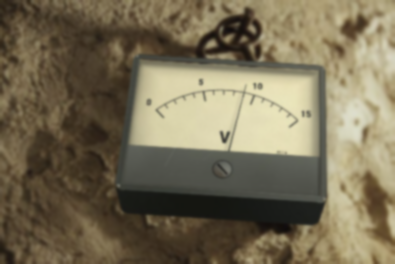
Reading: value=9 unit=V
